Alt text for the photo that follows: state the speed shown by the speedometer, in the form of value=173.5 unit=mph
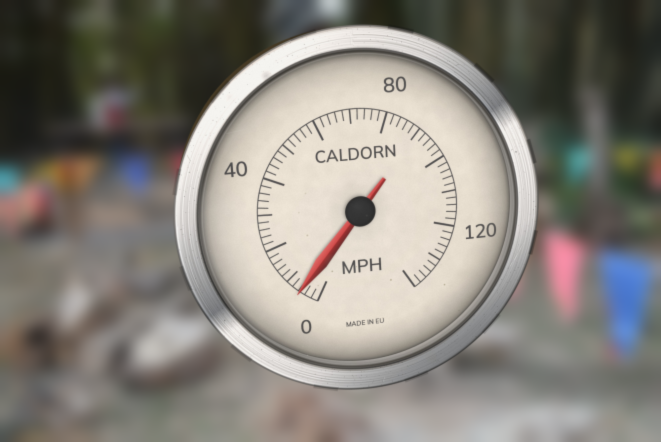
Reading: value=6 unit=mph
